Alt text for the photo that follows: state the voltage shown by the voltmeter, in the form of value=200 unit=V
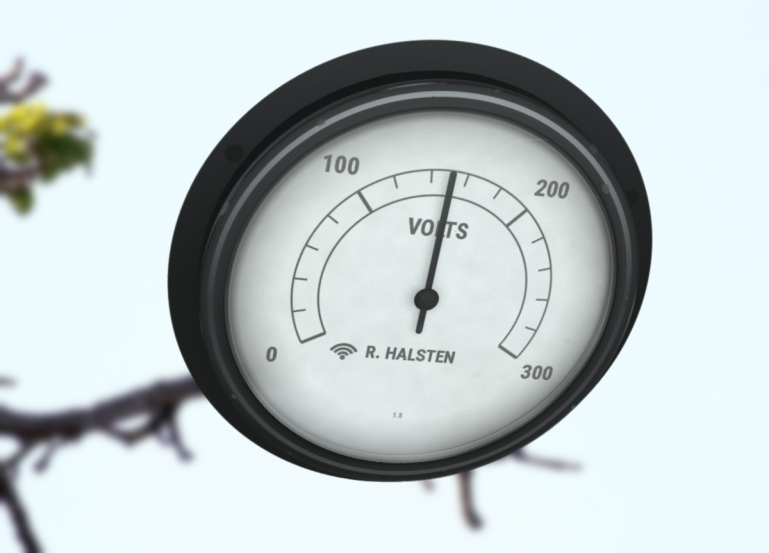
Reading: value=150 unit=V
